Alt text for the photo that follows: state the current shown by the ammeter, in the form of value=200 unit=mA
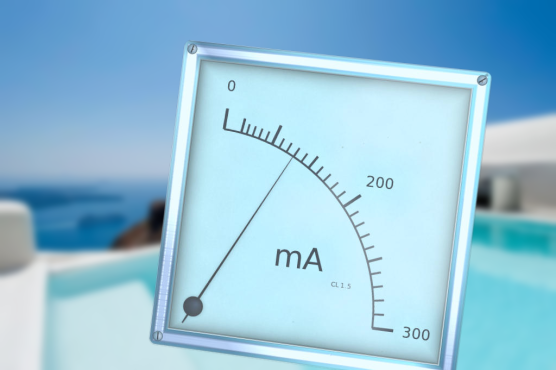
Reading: value=130 unit=mA
